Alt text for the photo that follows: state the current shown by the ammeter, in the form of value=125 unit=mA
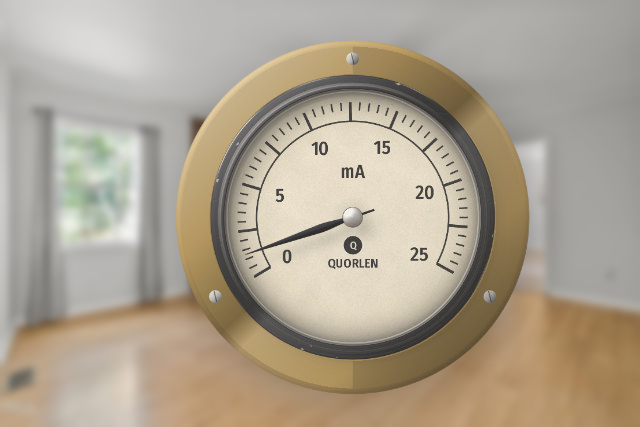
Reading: value=1.25 unit=mA
